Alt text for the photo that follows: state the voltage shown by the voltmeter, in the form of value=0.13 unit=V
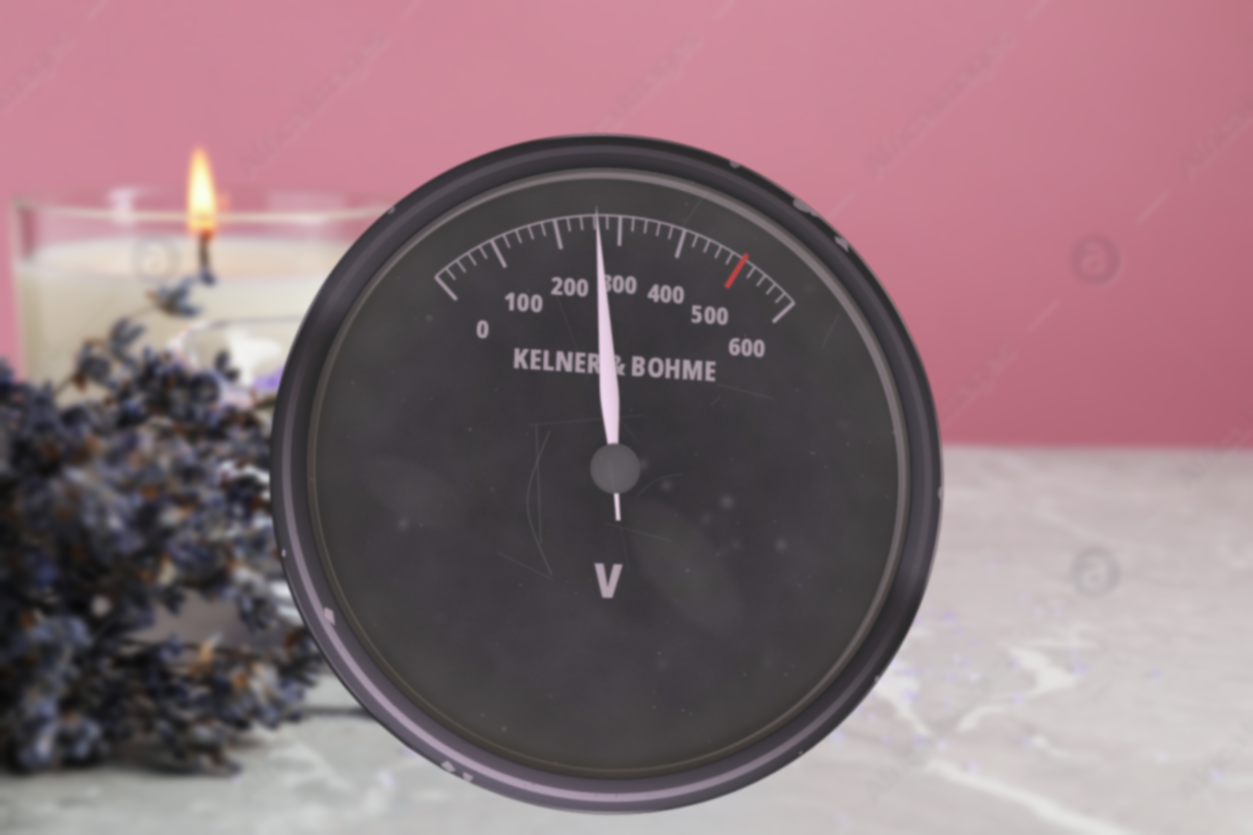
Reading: value=260 unit=V
